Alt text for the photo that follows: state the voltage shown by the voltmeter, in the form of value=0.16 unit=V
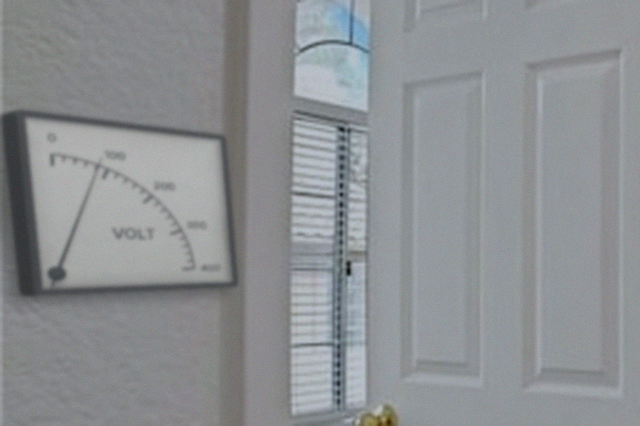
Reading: value=80 unit=V
